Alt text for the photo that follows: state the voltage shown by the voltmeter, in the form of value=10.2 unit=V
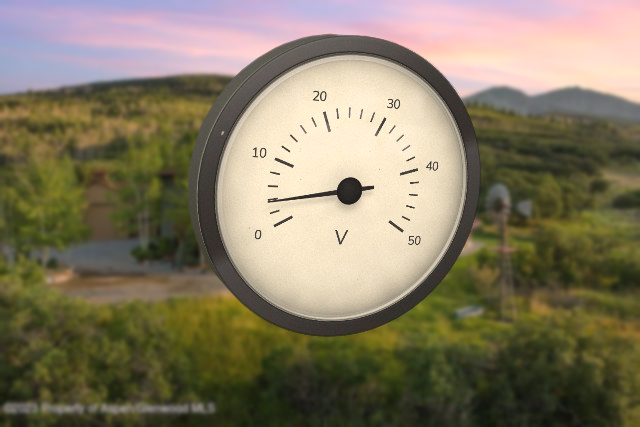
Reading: value=4 unit=V
